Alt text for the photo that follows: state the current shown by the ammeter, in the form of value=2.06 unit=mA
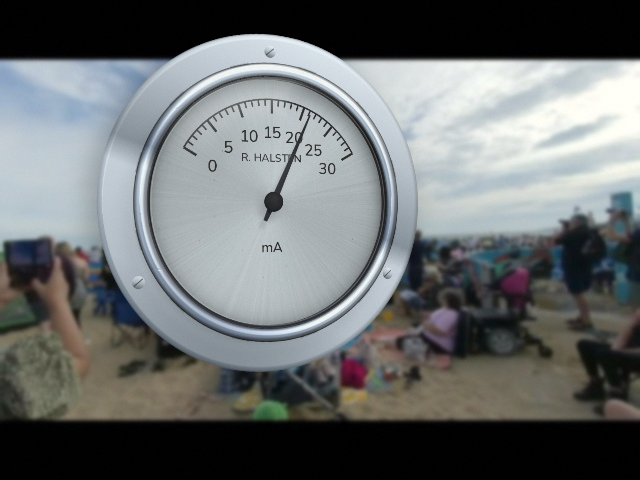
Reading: value=21 unit=mA
